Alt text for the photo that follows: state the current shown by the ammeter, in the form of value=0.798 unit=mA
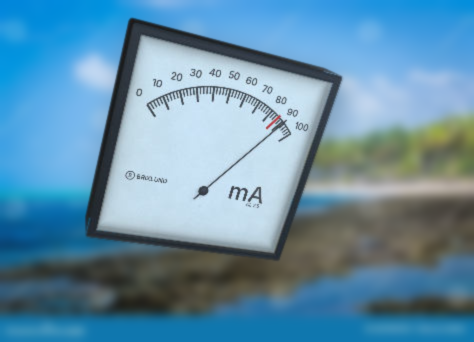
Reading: value=90 unit=mA
